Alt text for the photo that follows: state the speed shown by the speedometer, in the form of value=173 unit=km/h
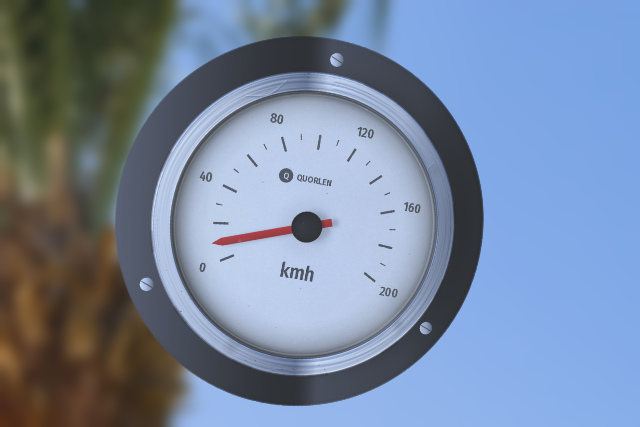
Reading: value=10 unit=km/h
